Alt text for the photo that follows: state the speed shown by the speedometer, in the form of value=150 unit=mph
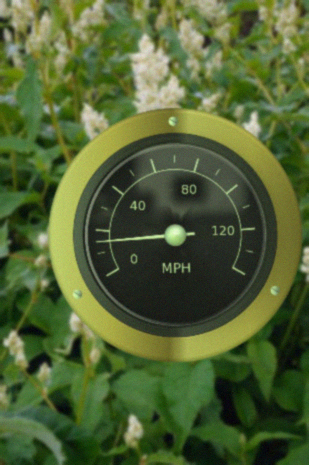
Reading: value=15 unit=mph
